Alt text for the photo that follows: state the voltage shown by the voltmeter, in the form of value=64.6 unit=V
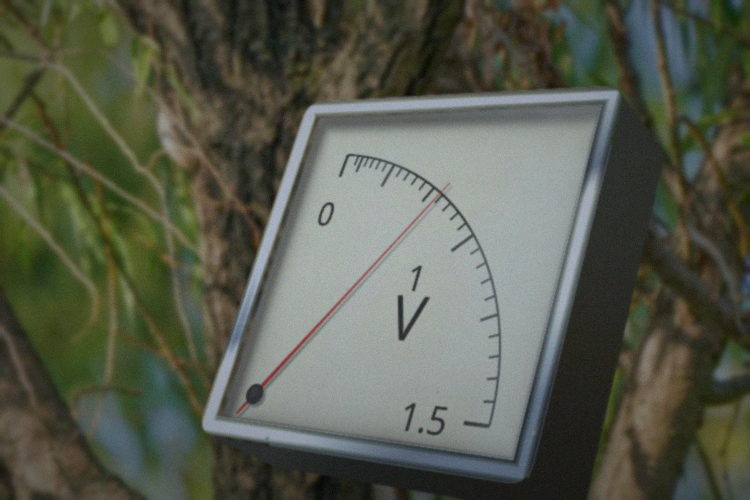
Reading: value=0.8 unit=V
